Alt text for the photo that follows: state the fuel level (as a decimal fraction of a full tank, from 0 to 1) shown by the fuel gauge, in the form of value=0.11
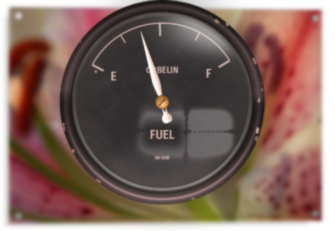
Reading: value=0.375
